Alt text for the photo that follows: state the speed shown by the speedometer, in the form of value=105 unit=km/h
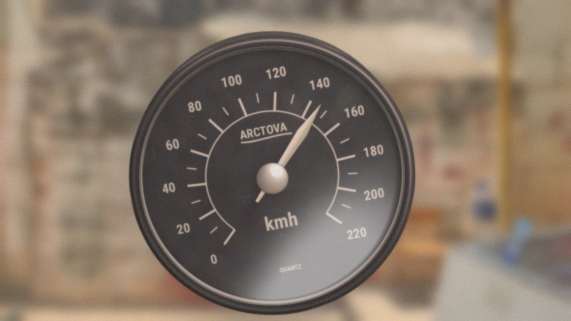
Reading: value=145 unit=km/h
